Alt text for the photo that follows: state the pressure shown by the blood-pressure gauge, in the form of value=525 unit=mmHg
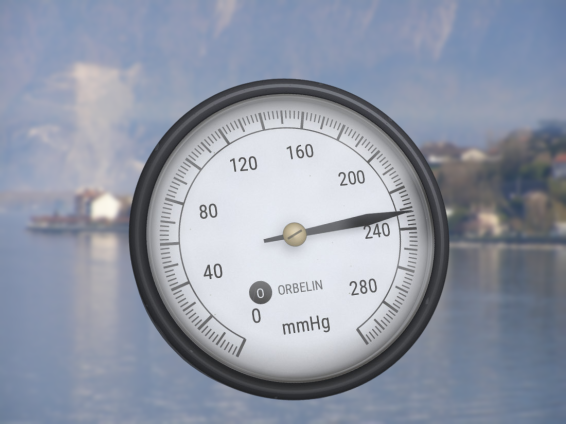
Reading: value=232 unit=mmHg
